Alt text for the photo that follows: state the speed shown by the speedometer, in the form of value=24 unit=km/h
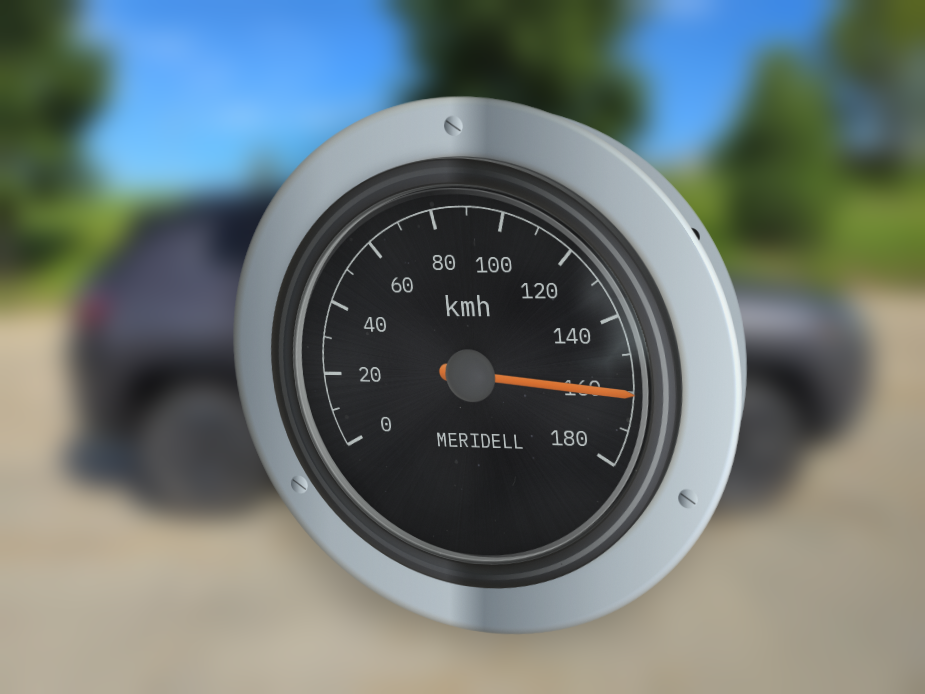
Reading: value=160 unit=km/h
